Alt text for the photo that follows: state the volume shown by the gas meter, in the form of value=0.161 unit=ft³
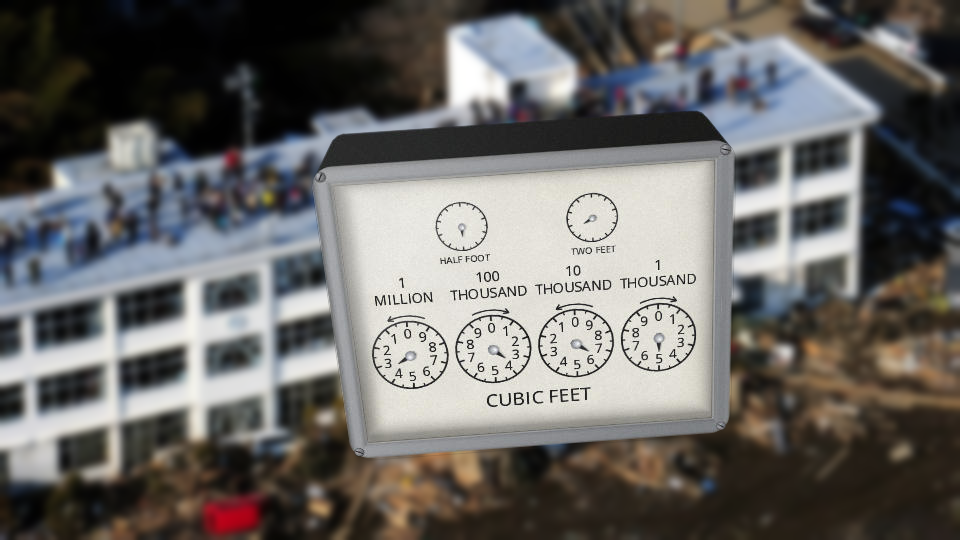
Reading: value=336500 unit=ft³
